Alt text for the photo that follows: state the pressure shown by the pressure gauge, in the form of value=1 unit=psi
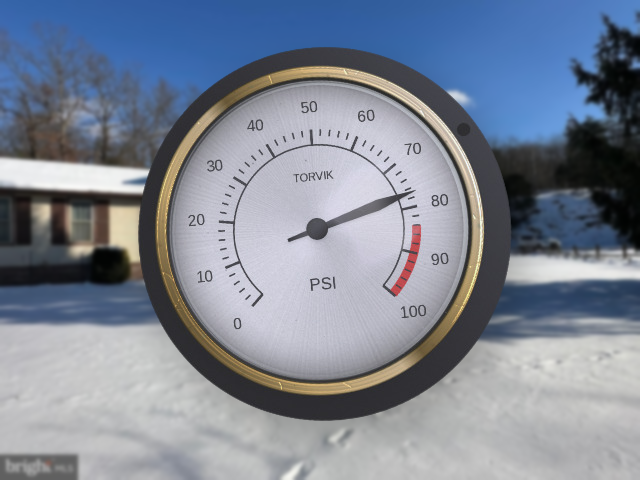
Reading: value=77 unit=psi
